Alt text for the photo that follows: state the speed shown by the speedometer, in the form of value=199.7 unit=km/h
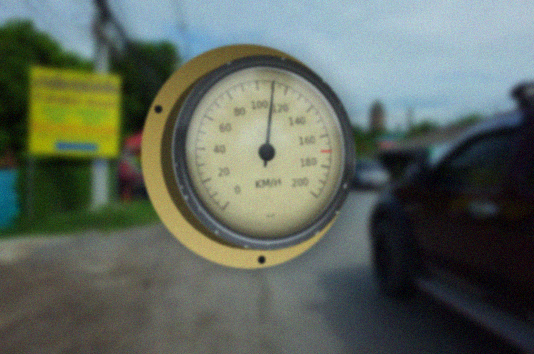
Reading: value=110 unit=km/h
